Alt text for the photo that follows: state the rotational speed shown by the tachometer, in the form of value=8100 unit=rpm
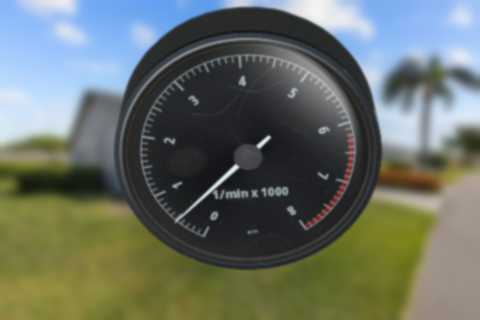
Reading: value=500 unit=rpm
